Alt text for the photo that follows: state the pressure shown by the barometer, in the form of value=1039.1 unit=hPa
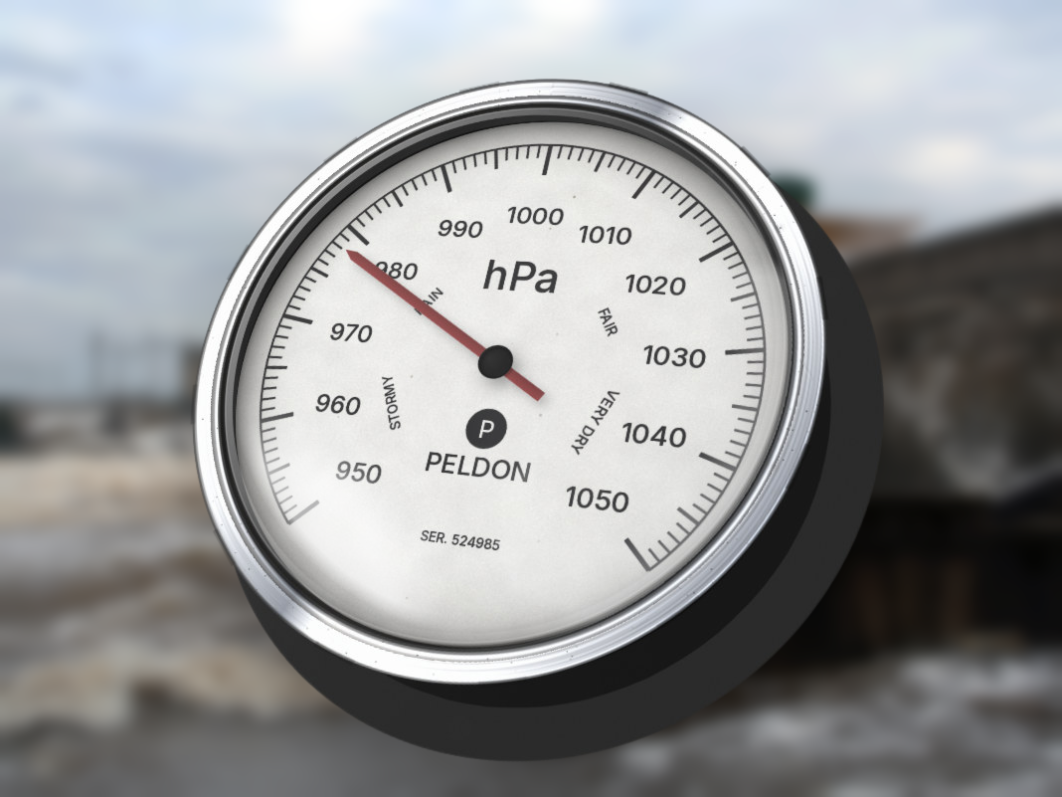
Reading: value=978 unit=hPa
